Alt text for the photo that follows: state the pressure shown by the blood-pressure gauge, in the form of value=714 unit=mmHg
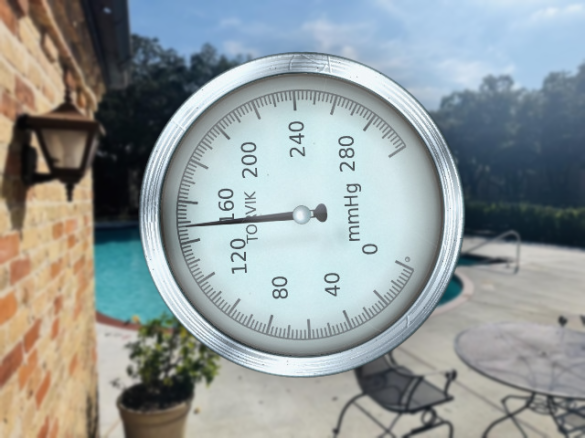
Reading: value=148 unit=mmHg
